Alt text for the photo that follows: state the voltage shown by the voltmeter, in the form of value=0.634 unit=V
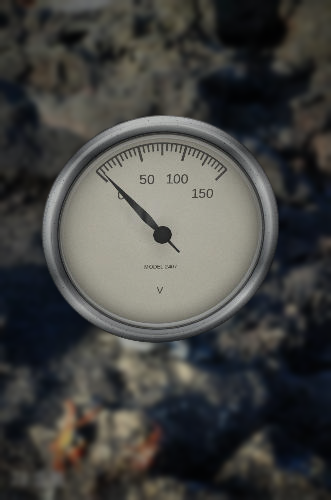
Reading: value=5 unit=V
